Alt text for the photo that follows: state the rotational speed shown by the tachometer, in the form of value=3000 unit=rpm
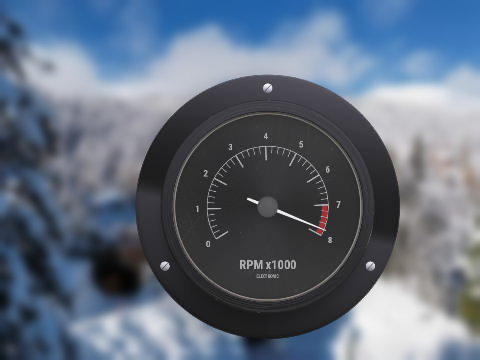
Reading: value=7800 unit=rpm
